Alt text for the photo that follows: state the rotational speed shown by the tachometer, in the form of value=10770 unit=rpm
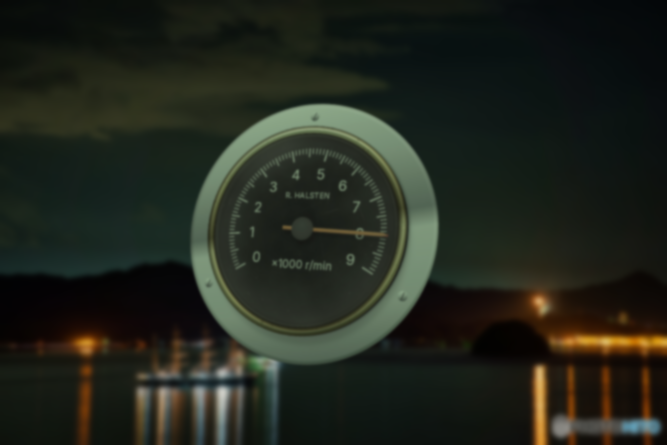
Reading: value=8000 unit=rpm
